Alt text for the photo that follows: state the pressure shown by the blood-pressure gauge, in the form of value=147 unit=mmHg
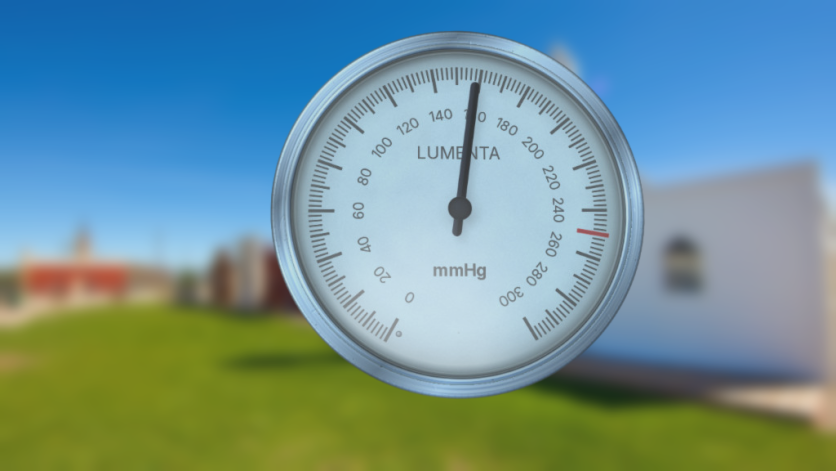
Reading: value=158 unit=mmHg
